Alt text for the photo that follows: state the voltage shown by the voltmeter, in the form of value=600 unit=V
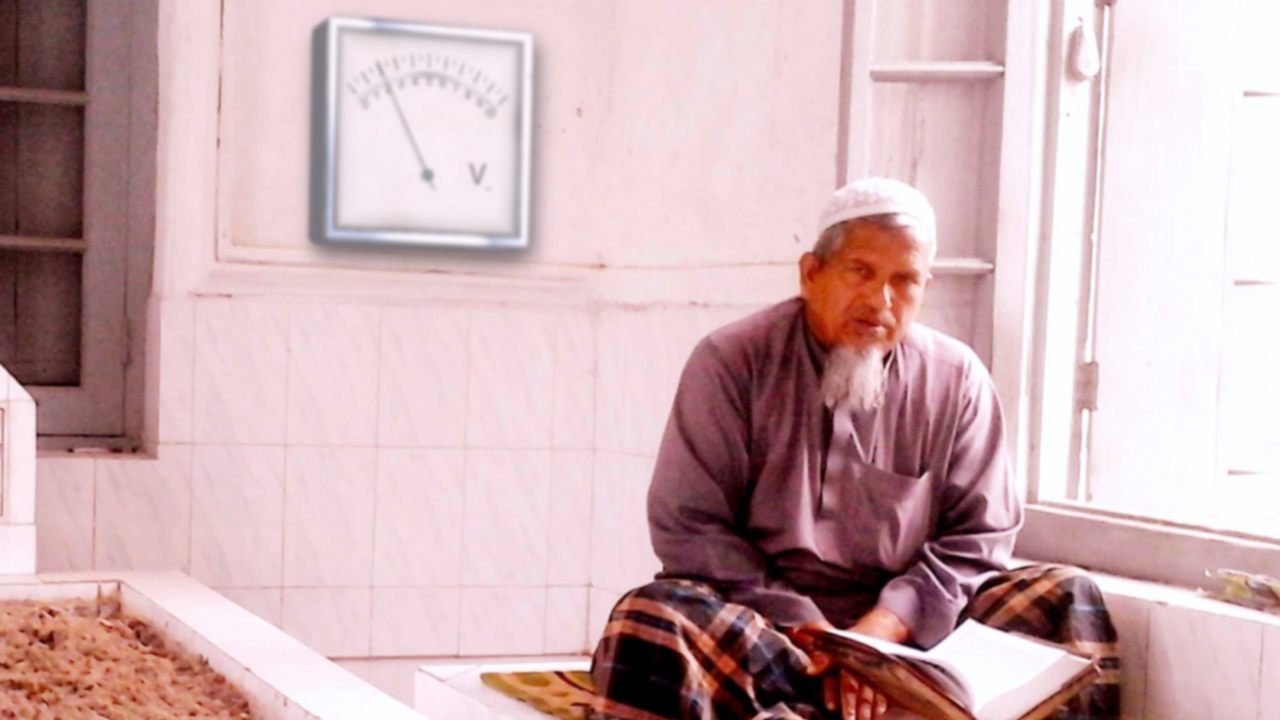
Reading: value=2 unit=V
